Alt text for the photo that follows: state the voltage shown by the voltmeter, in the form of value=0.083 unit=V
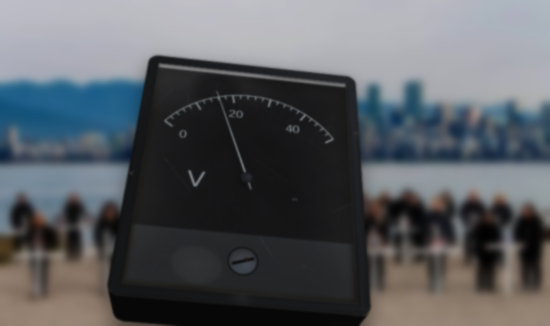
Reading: value=16 unit=V
